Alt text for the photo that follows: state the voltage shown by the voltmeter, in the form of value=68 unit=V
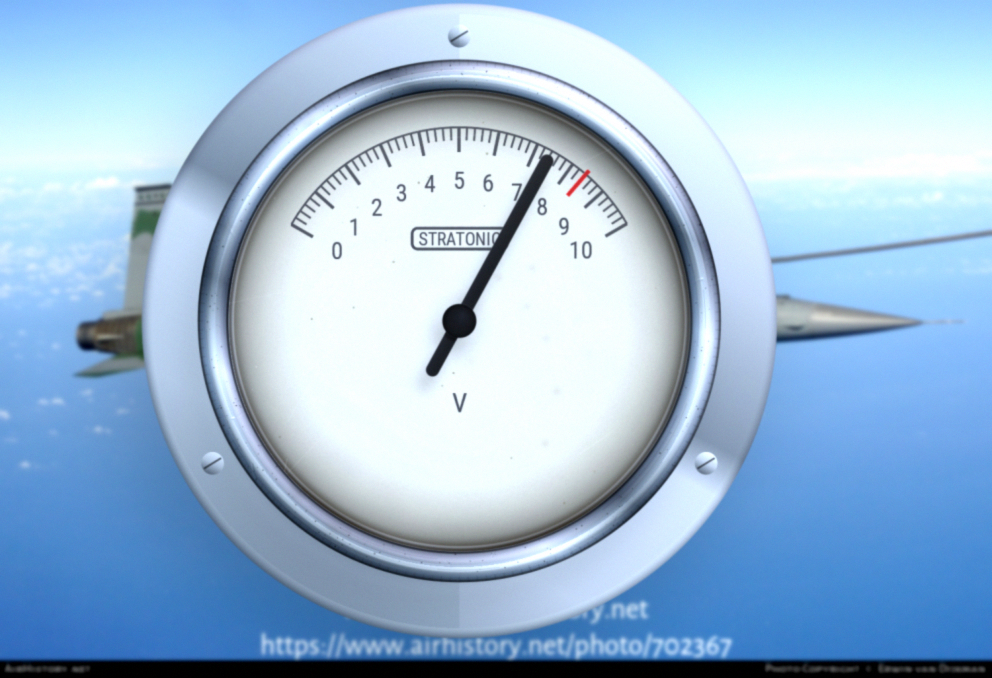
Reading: value=7.4 unit=V
